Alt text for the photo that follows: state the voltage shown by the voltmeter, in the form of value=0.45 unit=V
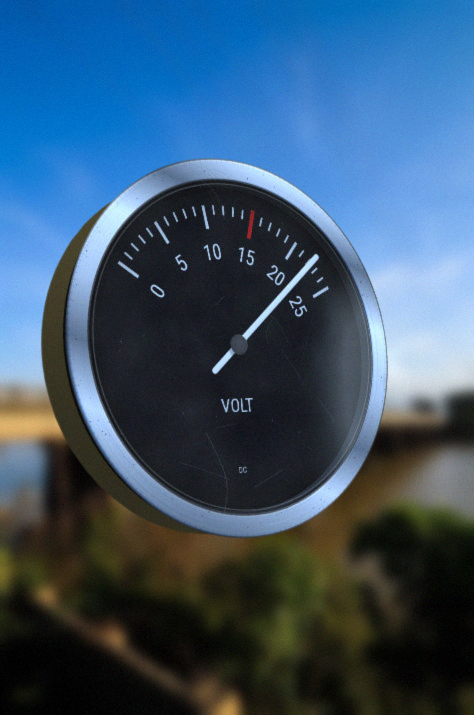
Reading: value=22 unit=V
